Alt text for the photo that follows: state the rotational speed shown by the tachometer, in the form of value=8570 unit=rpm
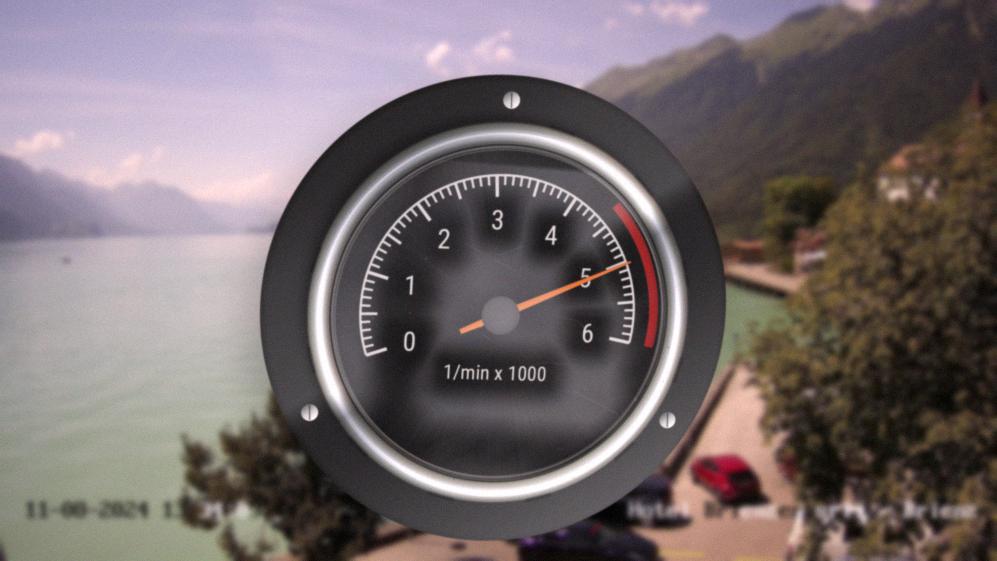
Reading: value=5000 unit=rpm
